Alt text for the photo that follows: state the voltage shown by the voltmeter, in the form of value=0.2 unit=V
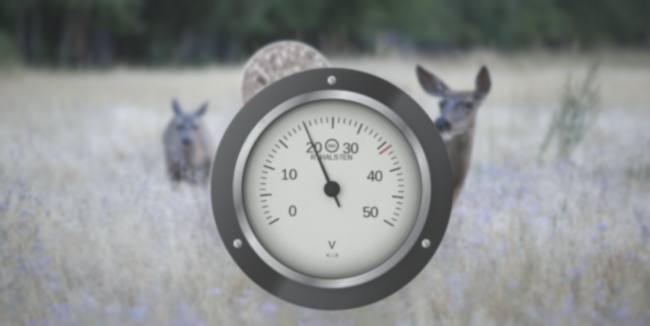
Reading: value=20 unit=V
